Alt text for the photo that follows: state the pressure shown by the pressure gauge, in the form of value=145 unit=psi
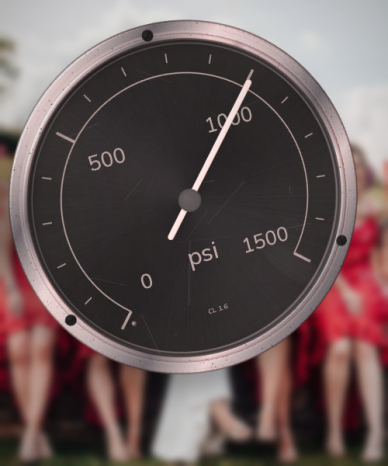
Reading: value=1000 unit=psi
